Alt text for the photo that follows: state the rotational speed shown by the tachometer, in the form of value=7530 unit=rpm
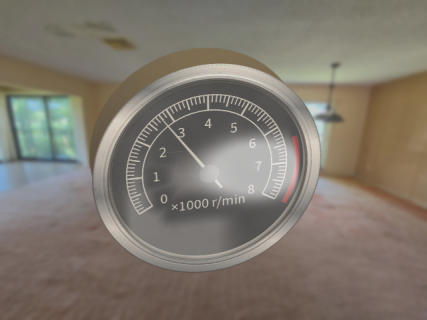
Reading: value=2800 unit=rpm
